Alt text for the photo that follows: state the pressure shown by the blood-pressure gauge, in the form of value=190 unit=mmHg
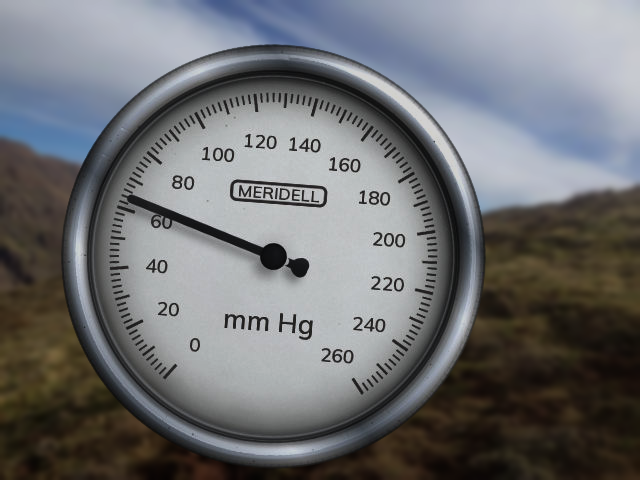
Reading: value=64 unit=mmHg
